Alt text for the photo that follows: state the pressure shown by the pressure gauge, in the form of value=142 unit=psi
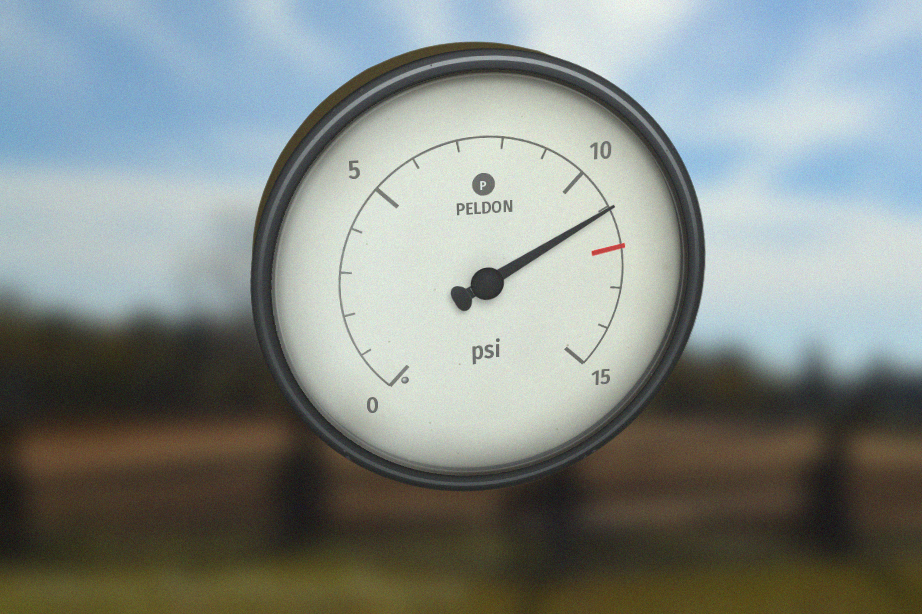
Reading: value=11 unit=psi
